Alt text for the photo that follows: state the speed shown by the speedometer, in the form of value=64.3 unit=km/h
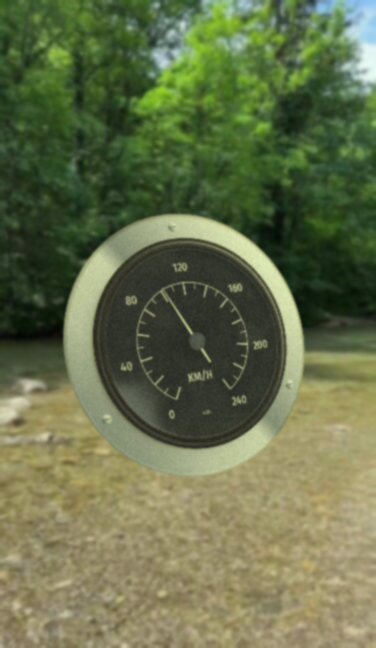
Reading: value=100 unit=km/h
